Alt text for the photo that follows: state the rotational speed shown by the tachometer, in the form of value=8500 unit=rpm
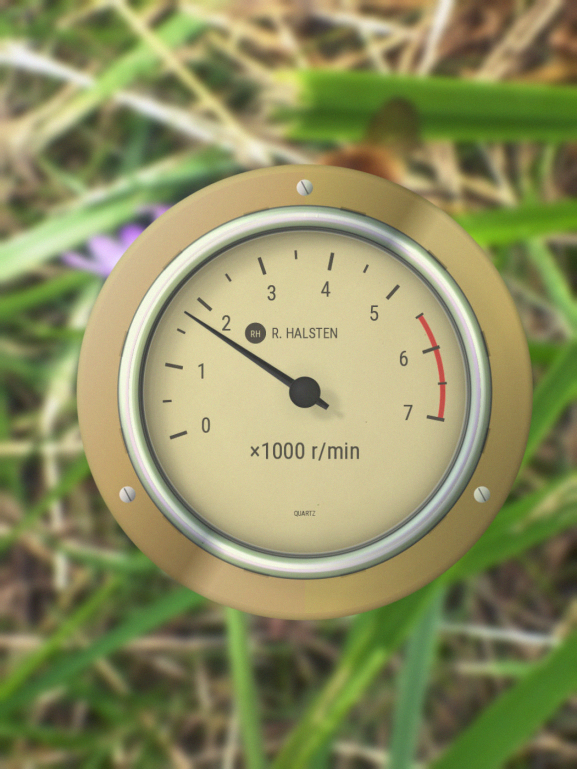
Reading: value=1750 unit=rpm
